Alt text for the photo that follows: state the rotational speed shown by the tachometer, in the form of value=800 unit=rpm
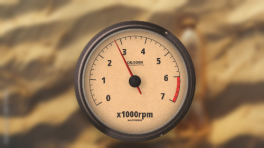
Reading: value=2800 unit=rpm
